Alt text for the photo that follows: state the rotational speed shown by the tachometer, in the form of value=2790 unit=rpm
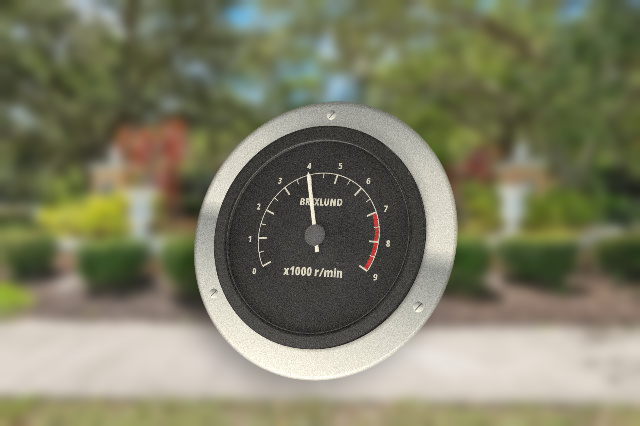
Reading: value=4000 unit=rpm
